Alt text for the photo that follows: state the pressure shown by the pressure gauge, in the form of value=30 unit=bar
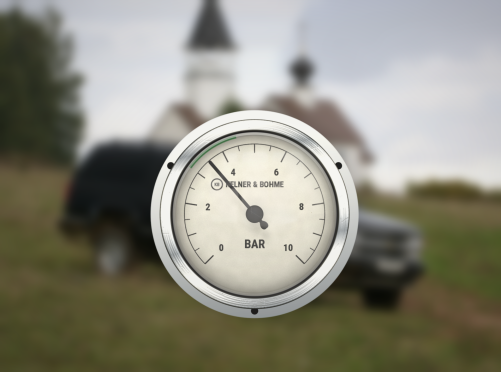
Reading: value=3.5 unit=bar
